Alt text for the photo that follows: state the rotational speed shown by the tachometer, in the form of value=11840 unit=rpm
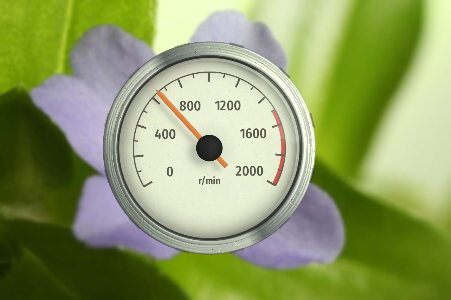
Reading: value=650 unit=rpm
